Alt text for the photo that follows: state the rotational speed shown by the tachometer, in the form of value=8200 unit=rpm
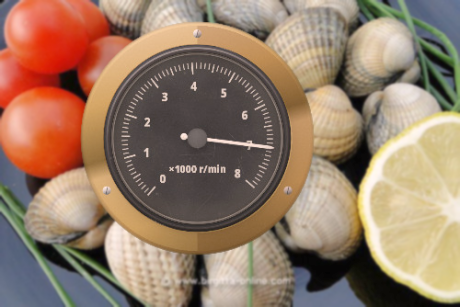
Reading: value=7000 unit=rpm
